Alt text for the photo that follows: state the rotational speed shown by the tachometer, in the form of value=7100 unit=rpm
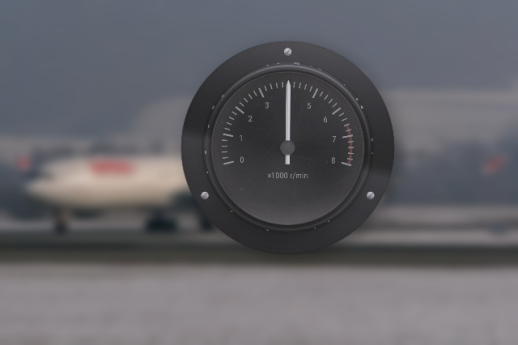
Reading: value=4000 unit=rpm
